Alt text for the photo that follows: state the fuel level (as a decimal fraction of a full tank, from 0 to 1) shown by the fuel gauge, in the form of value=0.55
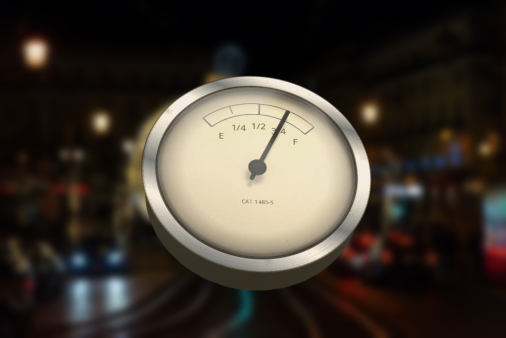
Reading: value=0.75
